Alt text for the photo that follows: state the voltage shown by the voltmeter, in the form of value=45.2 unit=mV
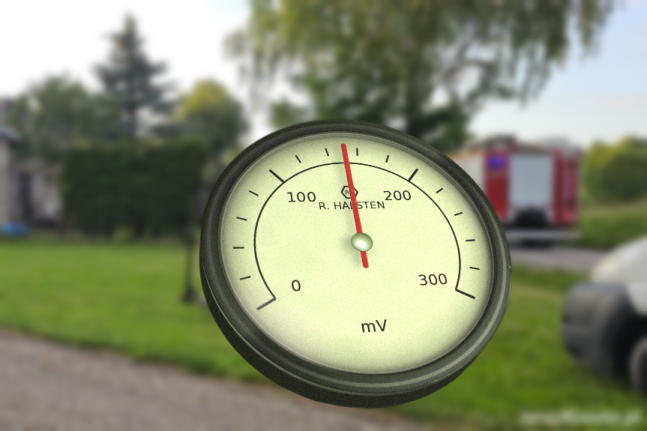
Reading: value=150 unit=mV
